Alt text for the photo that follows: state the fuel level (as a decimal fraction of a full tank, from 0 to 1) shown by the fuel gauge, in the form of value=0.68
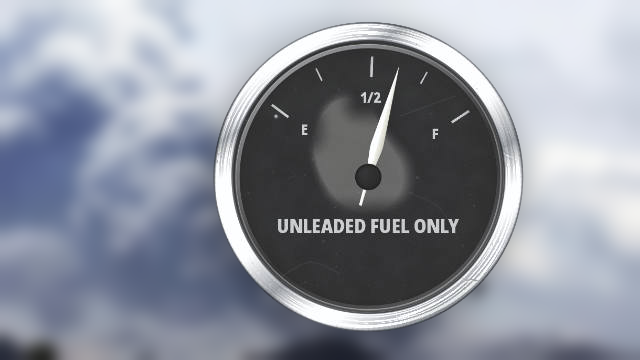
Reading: value=0.625
